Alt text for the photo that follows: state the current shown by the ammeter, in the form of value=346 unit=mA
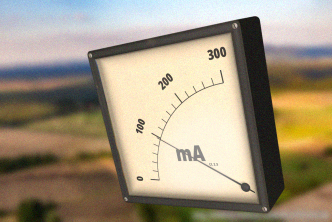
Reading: value=100 unit=mA
